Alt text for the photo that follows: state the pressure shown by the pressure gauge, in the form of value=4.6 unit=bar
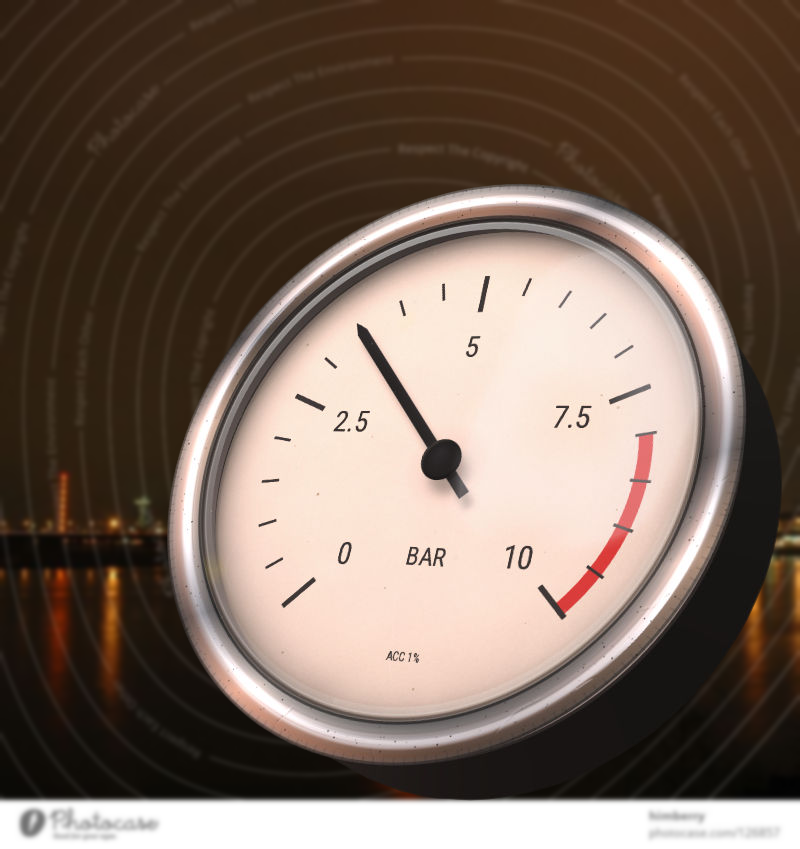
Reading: value=3.5 unit=bar
